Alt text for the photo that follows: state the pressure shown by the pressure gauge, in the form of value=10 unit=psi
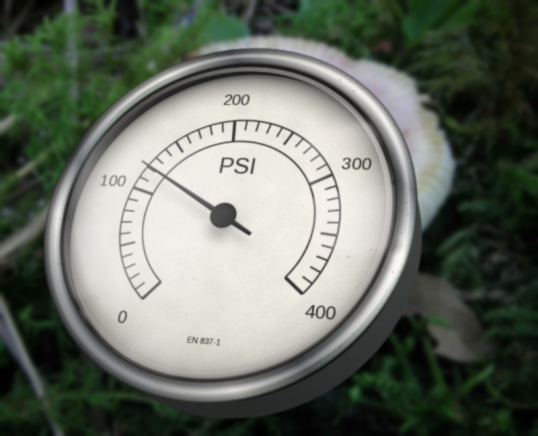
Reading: value=120 unit=psi
